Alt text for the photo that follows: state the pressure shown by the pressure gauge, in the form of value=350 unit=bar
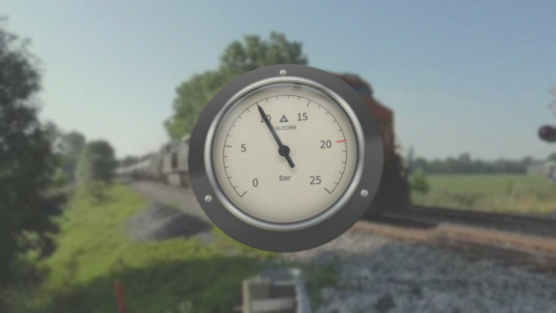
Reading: value=10 unit=bar
